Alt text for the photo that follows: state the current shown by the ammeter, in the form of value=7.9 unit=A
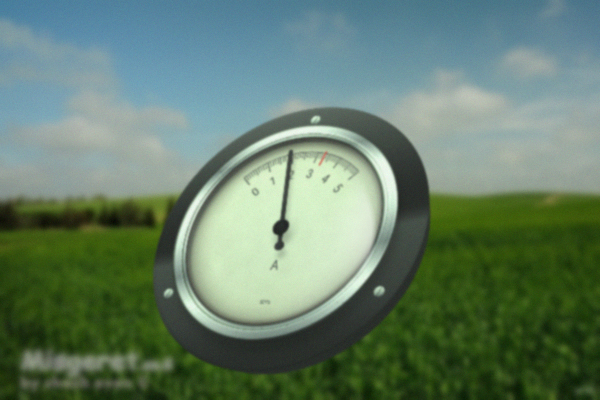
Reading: value=2 unit=A
